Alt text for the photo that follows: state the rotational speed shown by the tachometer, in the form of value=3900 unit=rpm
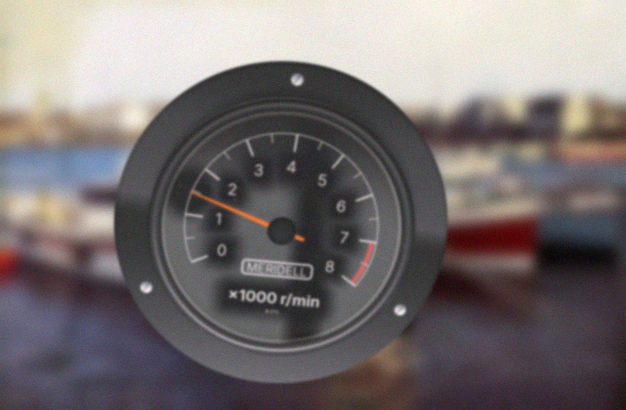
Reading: value=1500 unit=rpm
